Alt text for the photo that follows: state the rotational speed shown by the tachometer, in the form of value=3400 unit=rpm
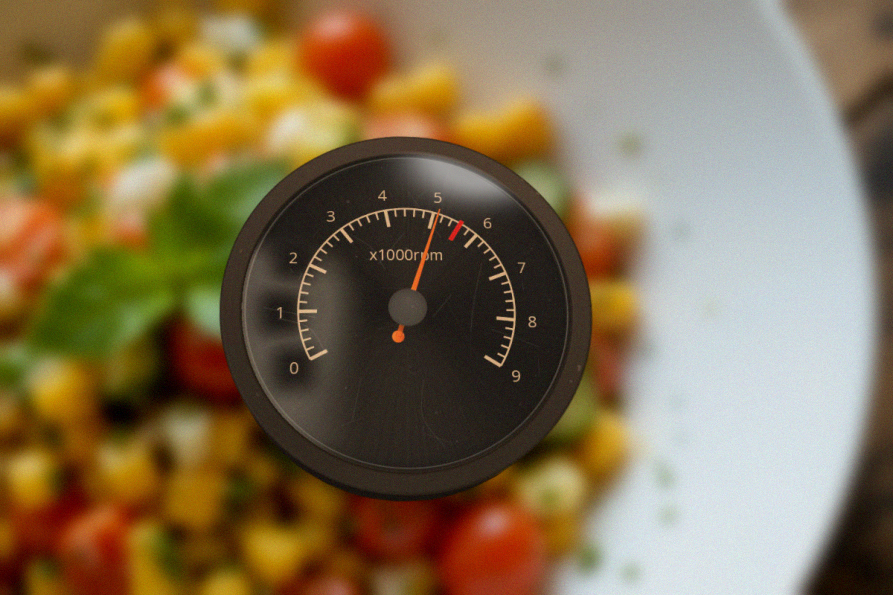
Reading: value=5100 unit=rpm
